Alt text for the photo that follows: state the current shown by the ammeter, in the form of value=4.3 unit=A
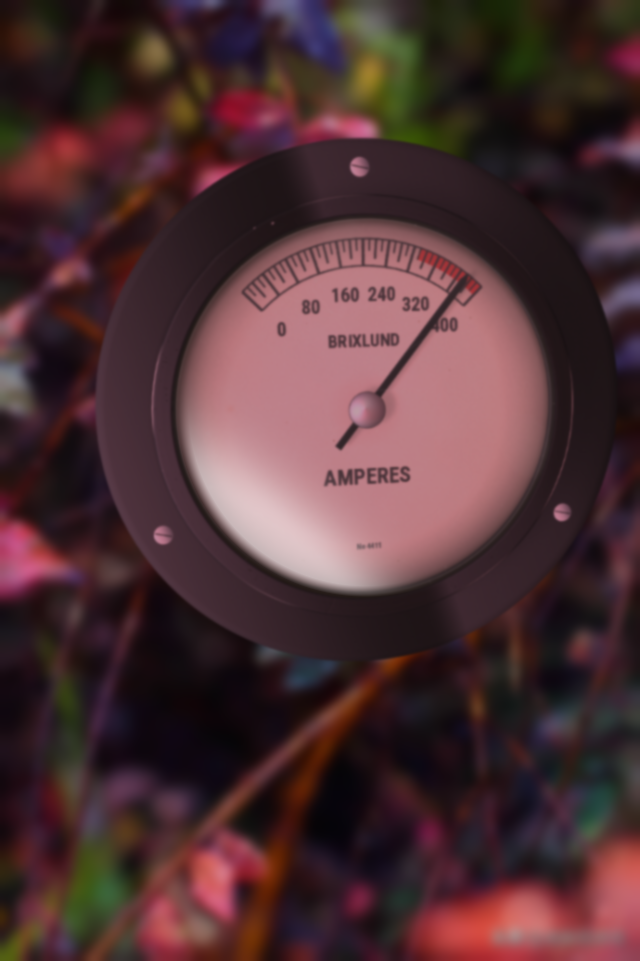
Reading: value=370 unit=A
